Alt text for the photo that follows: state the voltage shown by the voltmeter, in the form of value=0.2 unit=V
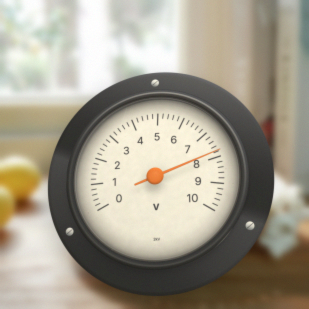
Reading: value=7.8 unit=V
